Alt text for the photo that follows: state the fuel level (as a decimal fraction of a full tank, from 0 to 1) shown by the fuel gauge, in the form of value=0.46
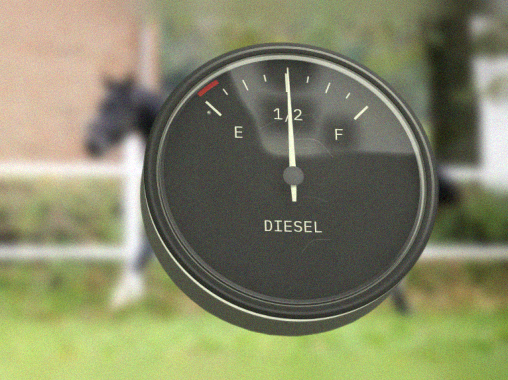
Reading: value=0.5
